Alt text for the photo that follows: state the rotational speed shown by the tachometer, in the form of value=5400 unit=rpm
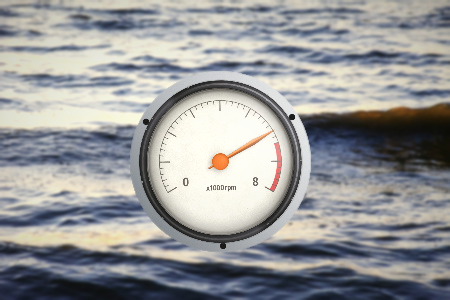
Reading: value=6000 unit=rpm
